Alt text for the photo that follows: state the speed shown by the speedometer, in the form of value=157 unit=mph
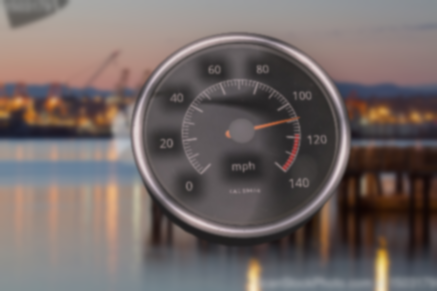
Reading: value=110 unit=mph
